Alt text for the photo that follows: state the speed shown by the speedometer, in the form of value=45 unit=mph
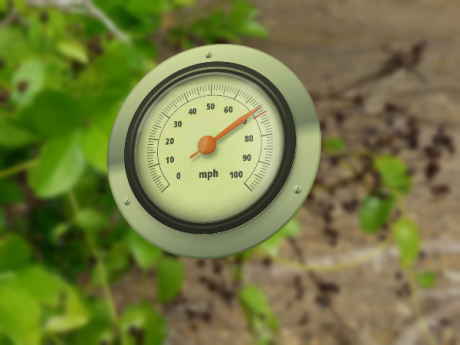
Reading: value=70 unit=mph
